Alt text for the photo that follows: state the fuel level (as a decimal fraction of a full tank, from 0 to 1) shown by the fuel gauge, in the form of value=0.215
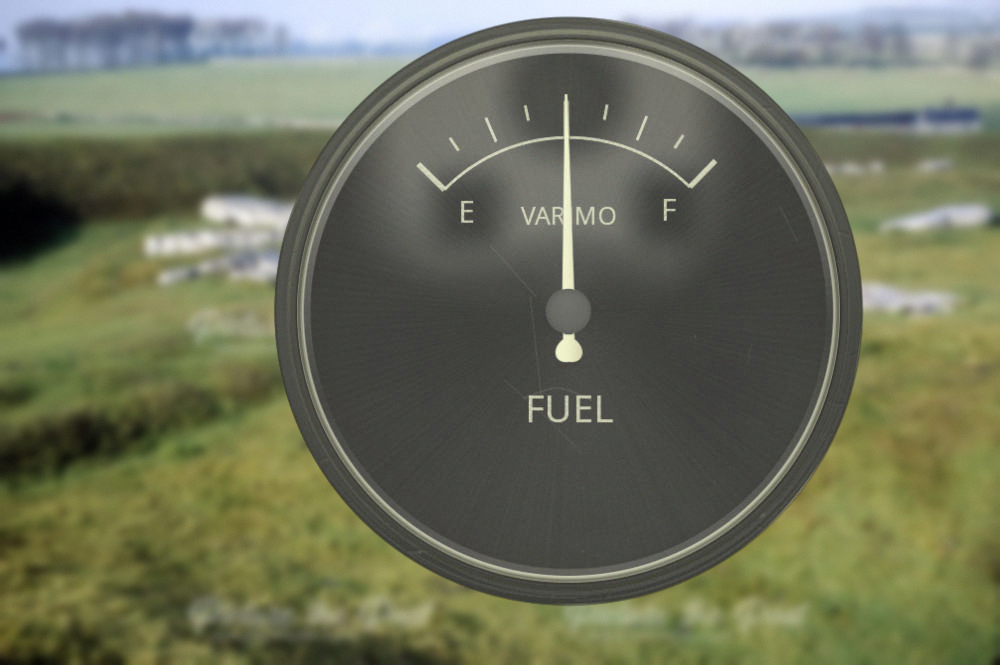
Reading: value=0.5
